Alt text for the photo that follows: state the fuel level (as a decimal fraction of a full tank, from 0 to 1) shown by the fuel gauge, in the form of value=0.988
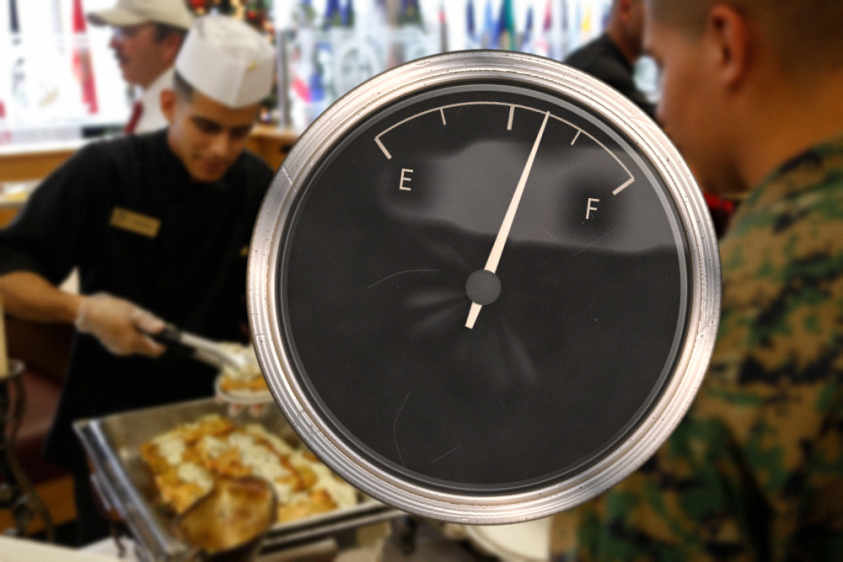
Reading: value=0.625
